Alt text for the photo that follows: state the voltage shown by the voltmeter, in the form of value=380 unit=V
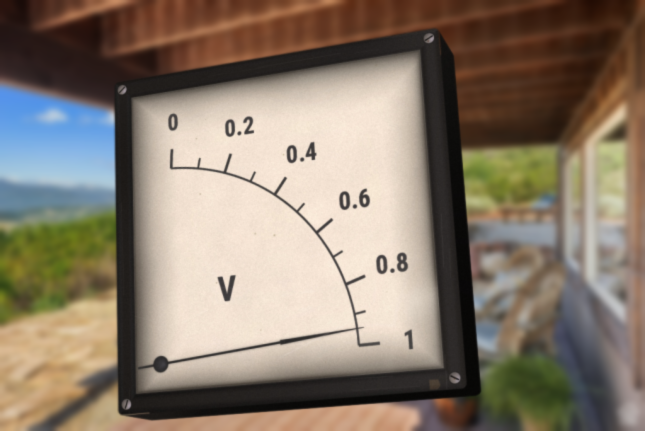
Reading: value=0.95 unit=V
